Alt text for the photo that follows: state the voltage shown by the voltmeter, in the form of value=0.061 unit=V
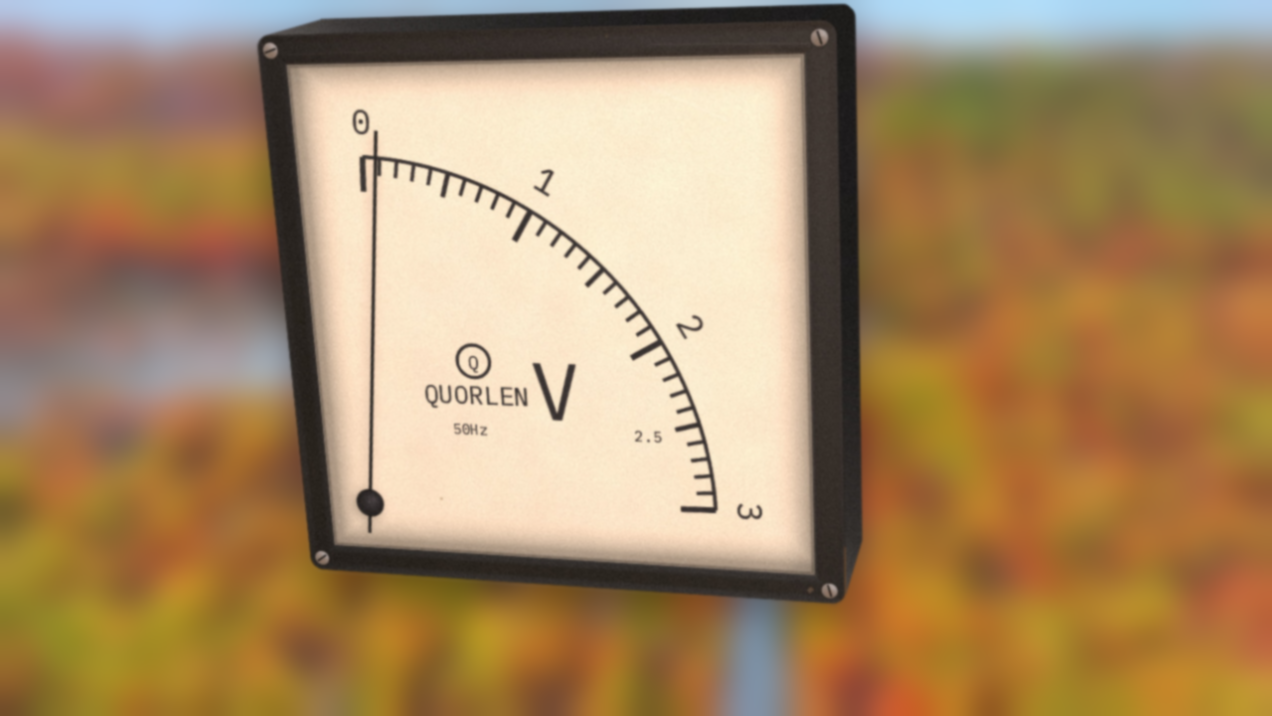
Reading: value=0.1 unit=V
